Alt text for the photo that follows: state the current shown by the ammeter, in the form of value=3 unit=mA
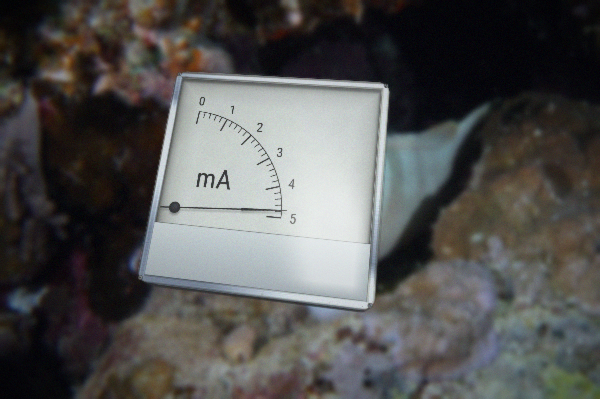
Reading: value=4.8 unit=mA
